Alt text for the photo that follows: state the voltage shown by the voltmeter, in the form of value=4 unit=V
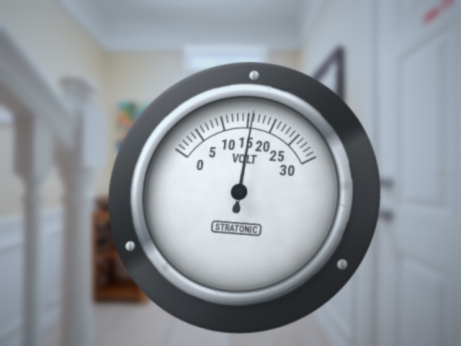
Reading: value=16 unit=V
